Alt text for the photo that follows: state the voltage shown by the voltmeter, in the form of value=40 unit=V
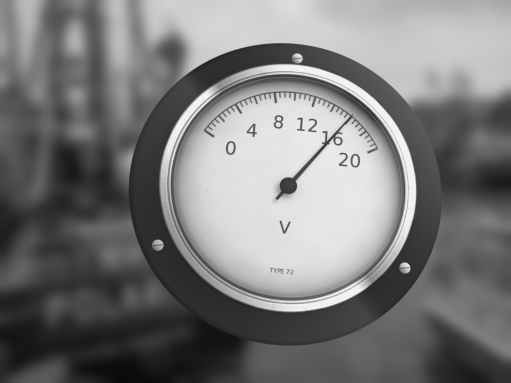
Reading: value=16 unit=V
